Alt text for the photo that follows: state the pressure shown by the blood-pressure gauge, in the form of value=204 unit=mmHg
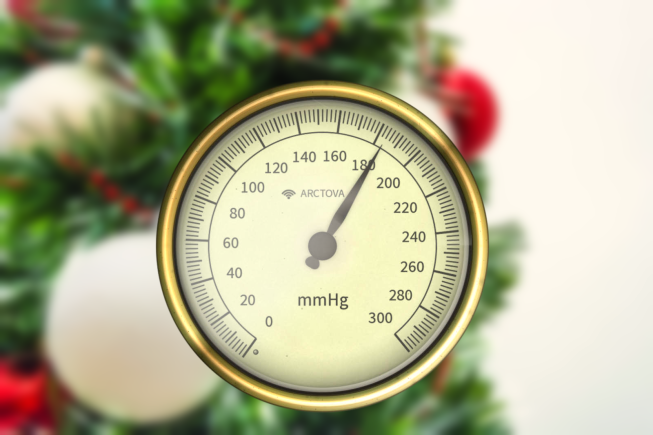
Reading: value=184 unit=mmHg
